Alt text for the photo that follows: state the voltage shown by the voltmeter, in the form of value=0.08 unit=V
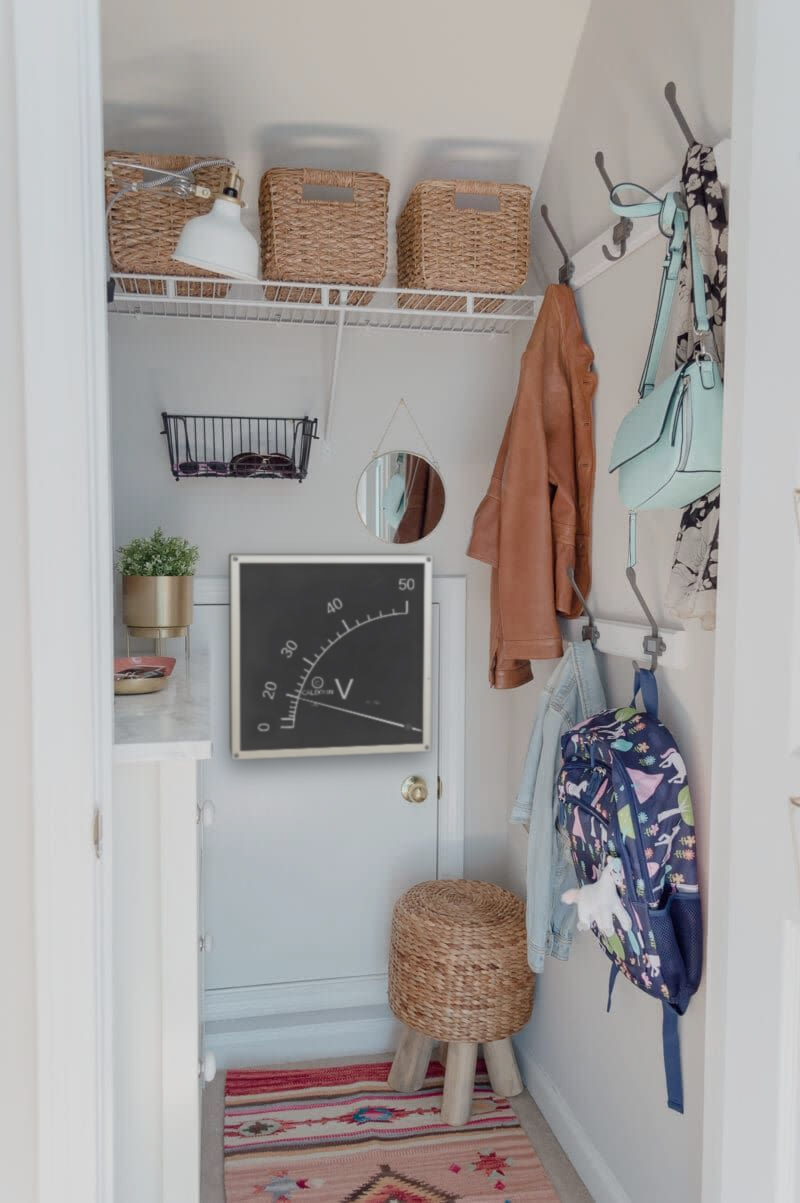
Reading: value=20 unit=V
